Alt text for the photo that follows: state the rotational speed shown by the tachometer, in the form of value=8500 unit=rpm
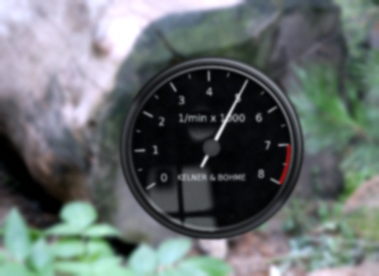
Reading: value=5000 unit=rpm
